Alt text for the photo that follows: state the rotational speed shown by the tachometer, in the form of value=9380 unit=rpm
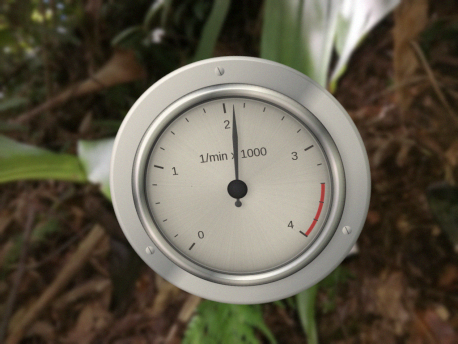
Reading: value=2100 unit=rpm
